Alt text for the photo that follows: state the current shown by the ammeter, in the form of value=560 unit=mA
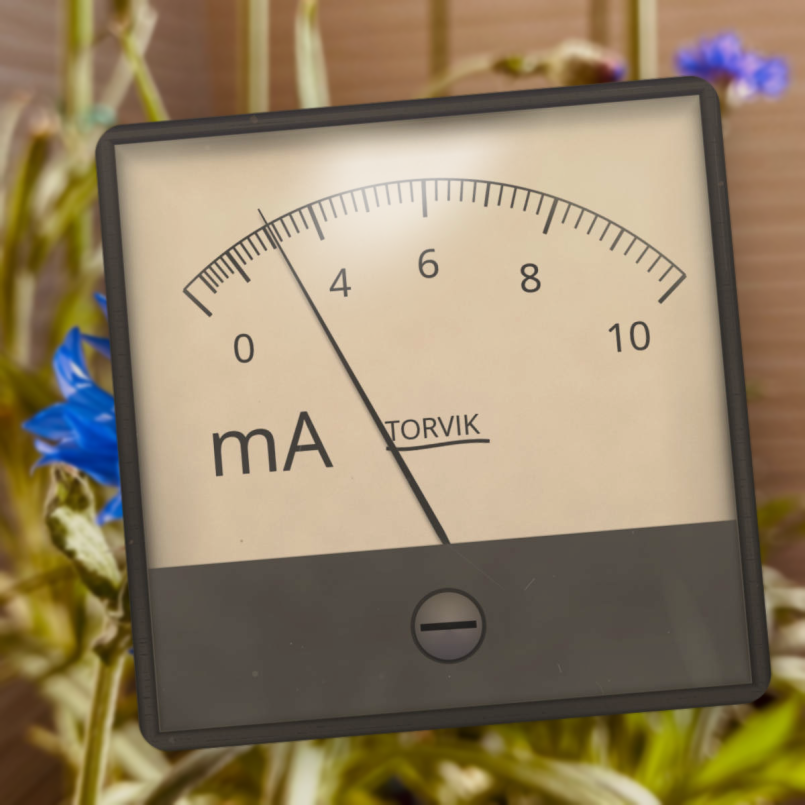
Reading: value=3.1 unit=mA
